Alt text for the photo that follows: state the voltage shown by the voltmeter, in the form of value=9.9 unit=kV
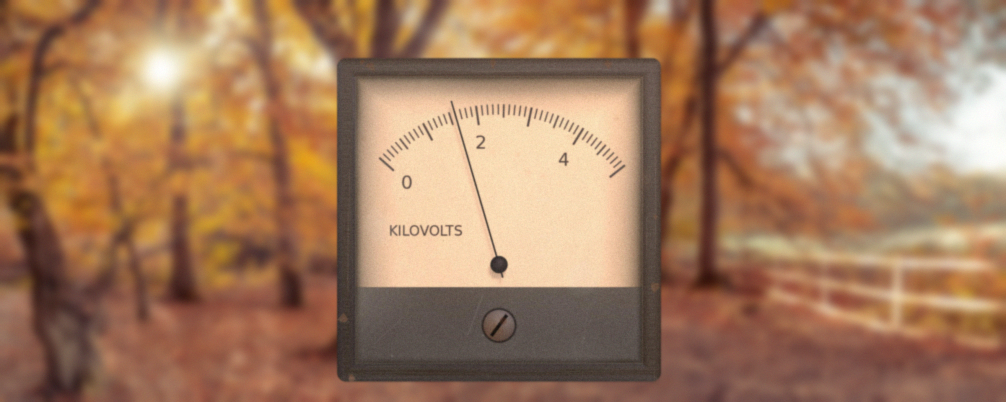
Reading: value=1.6 unit=kV
